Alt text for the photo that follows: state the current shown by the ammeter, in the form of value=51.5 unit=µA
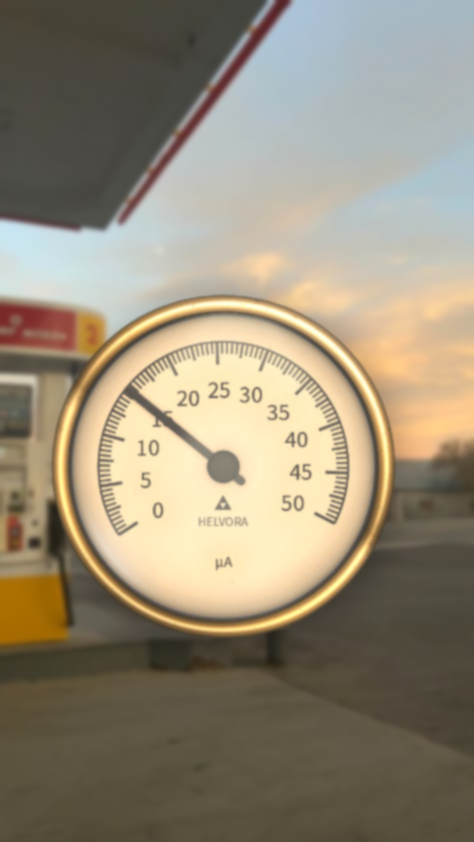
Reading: value=15 unit=µA
